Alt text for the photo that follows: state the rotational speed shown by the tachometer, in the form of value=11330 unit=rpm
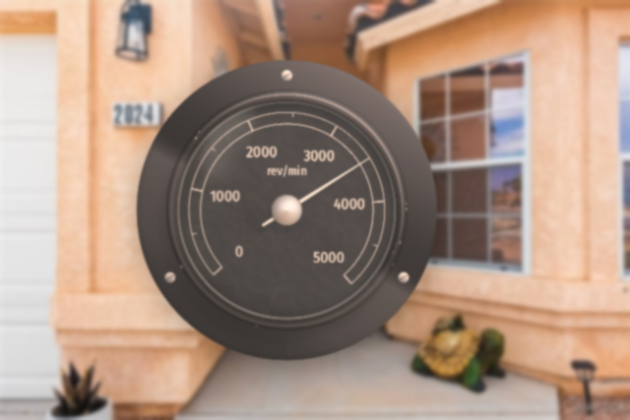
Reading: value=3500 unit=rpm
